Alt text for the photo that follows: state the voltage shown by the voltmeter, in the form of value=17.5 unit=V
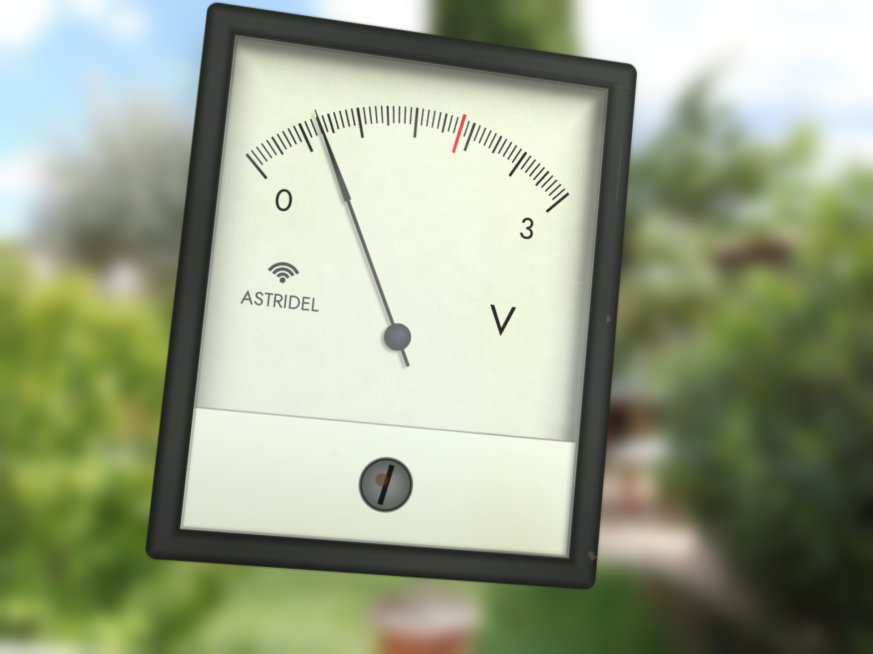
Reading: value=0.65 unit=V
